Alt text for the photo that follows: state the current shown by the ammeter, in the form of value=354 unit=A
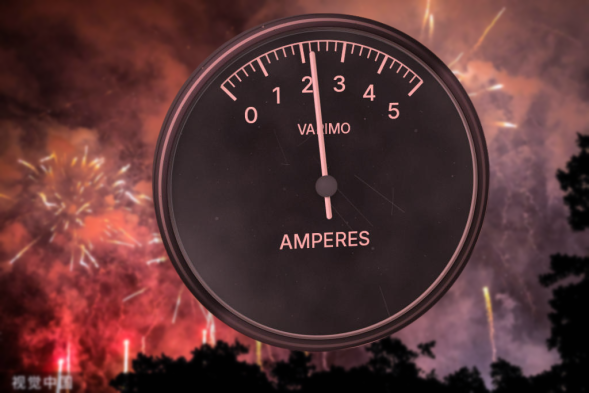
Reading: value=2.2 unit=A
